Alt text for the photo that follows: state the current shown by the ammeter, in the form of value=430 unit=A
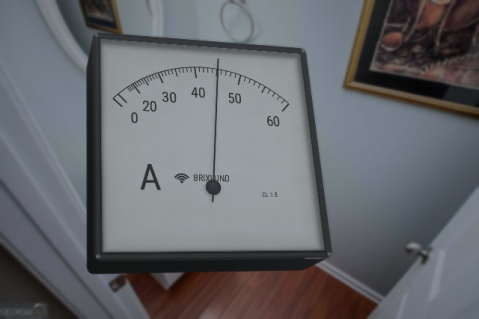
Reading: value=45 unit=A
